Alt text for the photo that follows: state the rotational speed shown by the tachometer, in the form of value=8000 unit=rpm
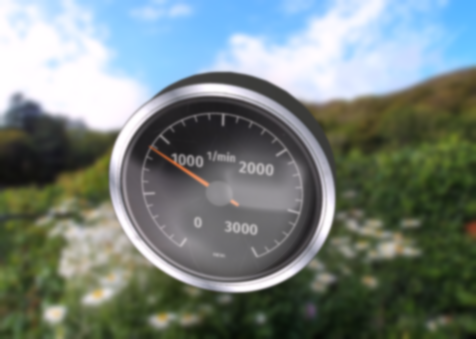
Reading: value=900 unit=rpm
